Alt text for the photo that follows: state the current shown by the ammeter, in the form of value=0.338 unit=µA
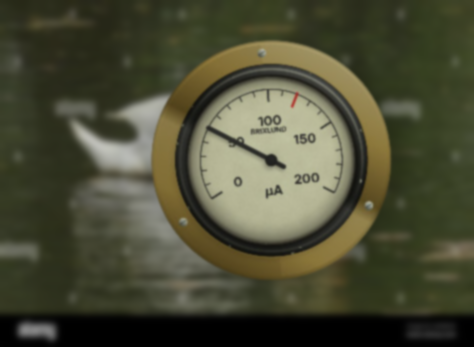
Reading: value=50 unit=µA
